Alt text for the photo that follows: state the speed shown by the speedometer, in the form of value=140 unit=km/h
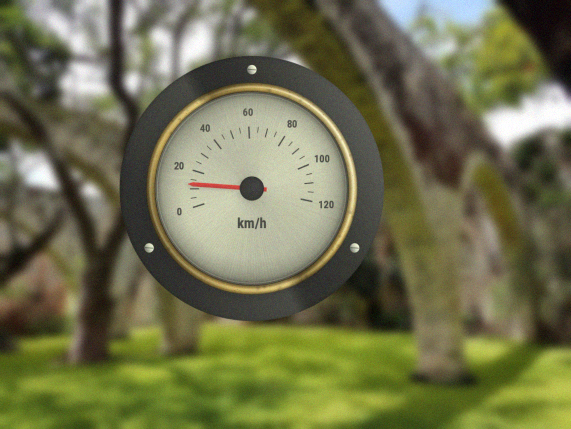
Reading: value=12.5 unit=km/h
